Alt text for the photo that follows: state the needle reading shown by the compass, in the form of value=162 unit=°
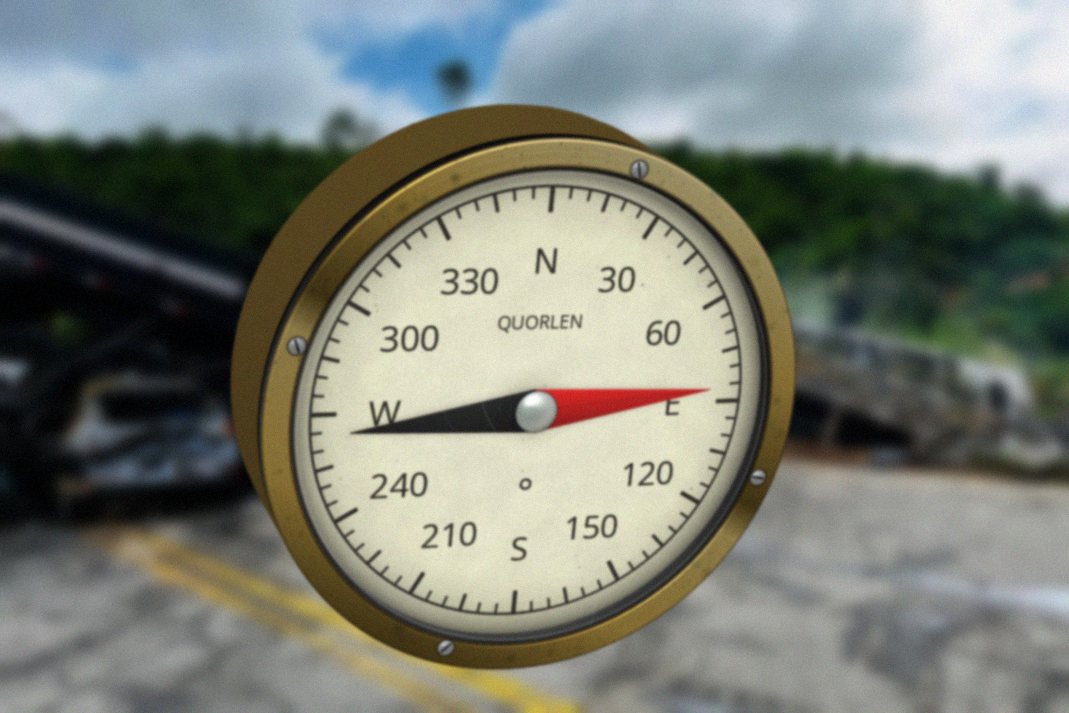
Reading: value=85 unit=°
